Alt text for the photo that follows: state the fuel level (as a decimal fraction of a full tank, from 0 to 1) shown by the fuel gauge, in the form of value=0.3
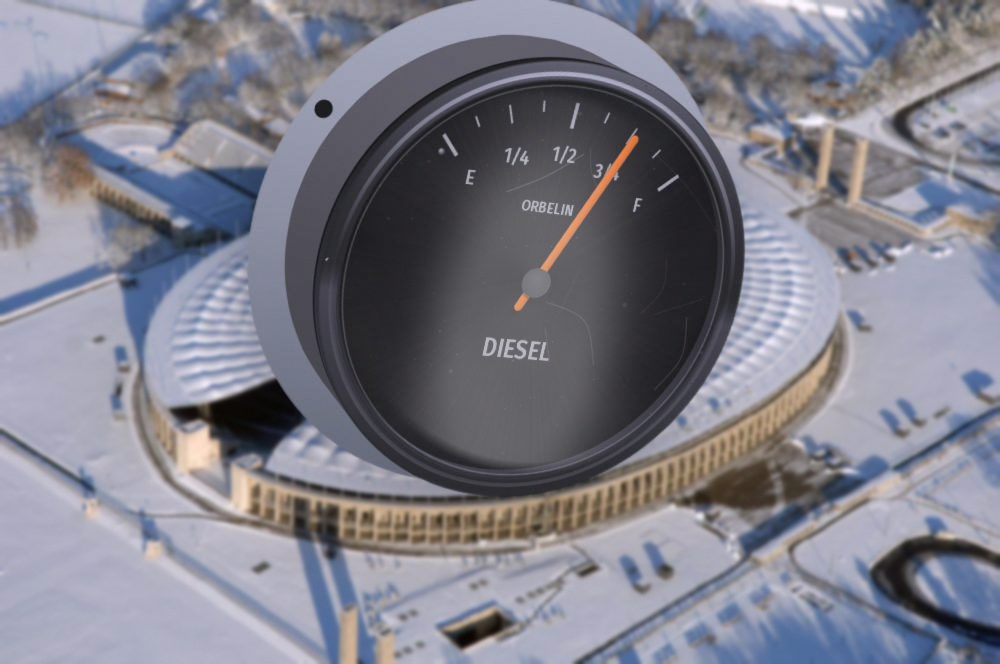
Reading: value=0.75
